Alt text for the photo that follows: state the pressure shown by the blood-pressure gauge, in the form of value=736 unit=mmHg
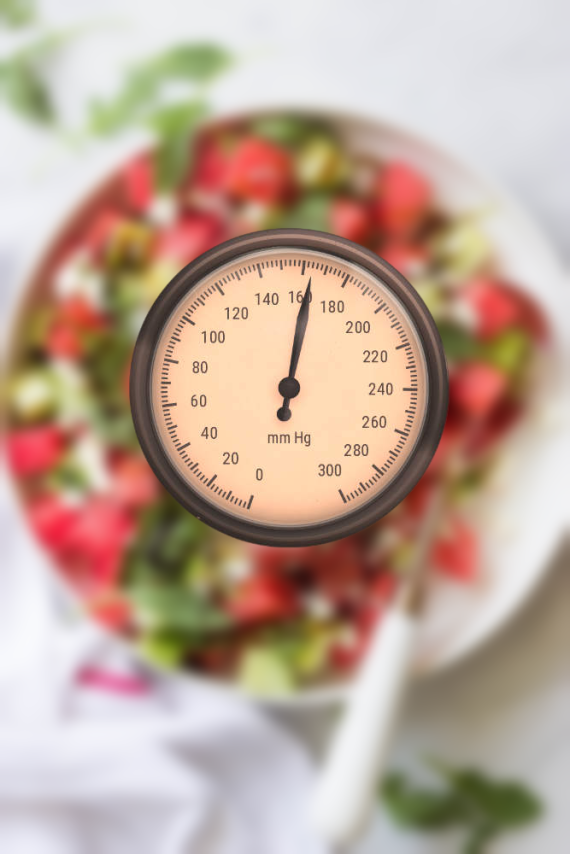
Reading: value=164 unit=mmHg
